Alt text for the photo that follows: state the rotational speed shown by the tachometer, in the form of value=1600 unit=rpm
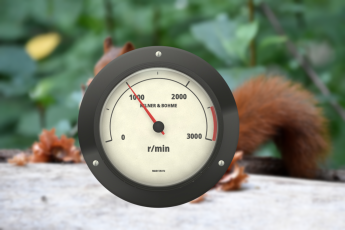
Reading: value=1000 unit=rpm
